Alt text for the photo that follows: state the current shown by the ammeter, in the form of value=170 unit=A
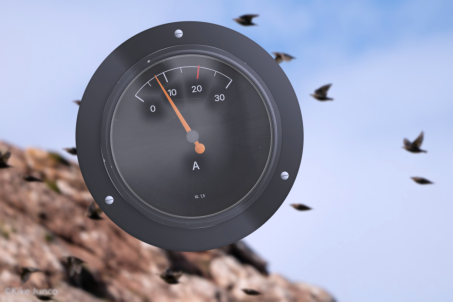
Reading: value=7.5 unit=A
